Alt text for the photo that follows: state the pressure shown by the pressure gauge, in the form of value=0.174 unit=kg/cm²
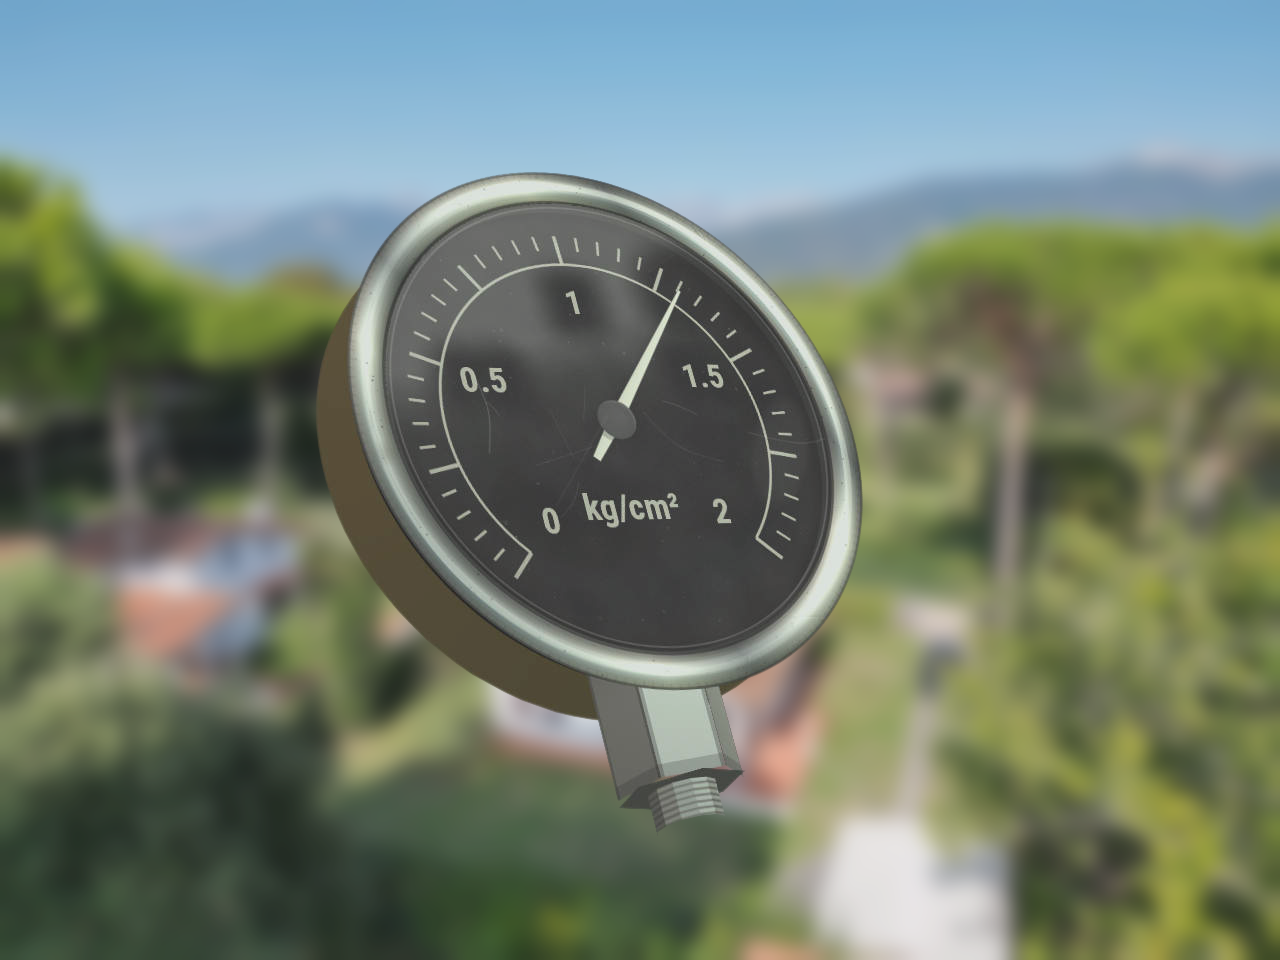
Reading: value=1.3 unit=kg/cm²
